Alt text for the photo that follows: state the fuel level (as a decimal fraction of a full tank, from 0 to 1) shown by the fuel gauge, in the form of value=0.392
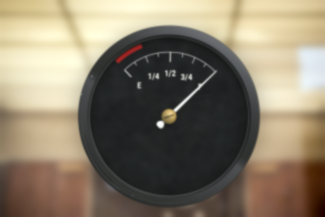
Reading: value=1
